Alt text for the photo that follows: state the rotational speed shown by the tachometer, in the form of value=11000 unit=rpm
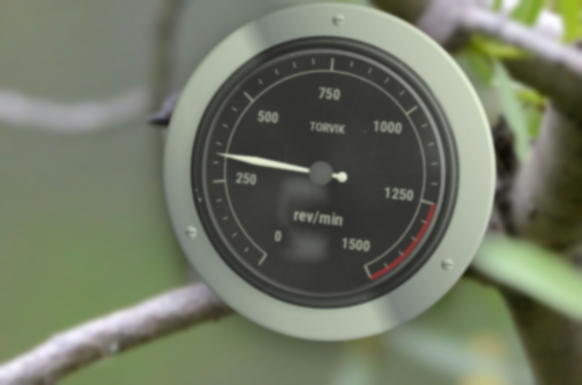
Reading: value=325 unit=rpm
